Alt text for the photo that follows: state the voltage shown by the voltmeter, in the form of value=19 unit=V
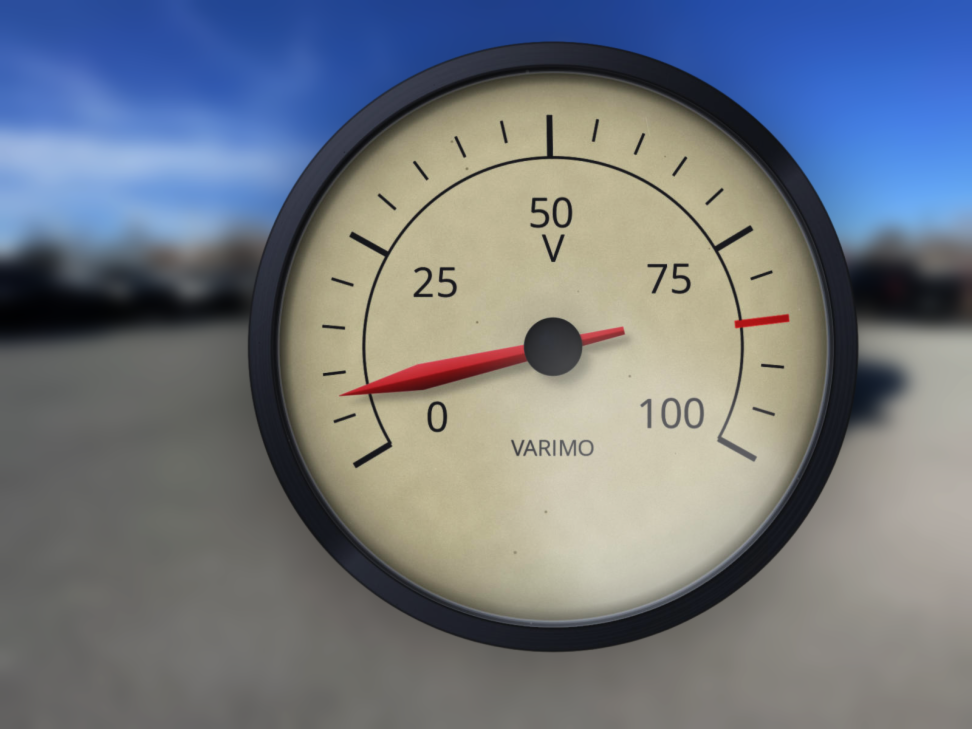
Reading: value=7.5 unit=V
